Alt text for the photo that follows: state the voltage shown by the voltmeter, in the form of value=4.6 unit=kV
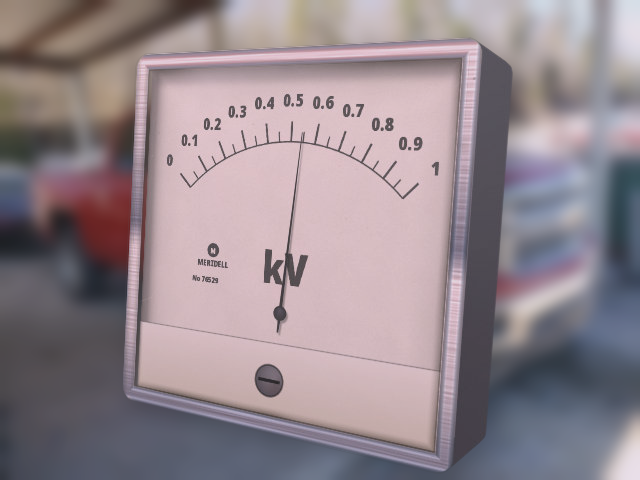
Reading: value=0.55 unit=kV
